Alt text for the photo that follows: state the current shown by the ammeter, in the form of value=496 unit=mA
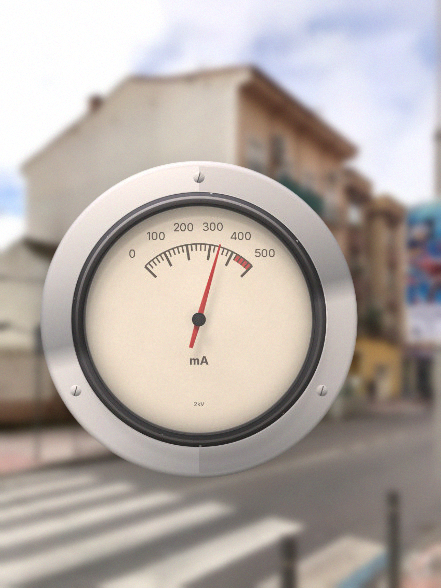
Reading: value=340 unit=mA
